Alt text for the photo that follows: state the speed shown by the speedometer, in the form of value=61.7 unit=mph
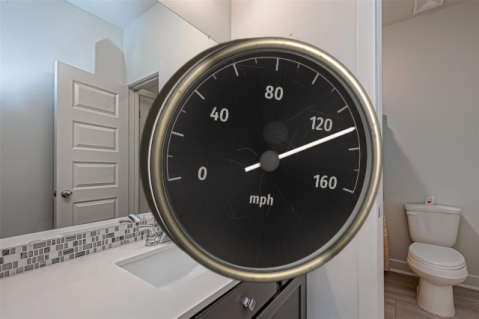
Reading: value=130 unit=mph
